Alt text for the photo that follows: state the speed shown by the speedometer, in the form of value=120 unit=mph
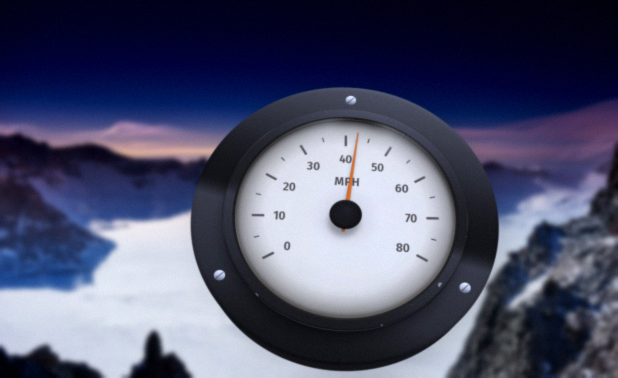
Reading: value=42.5 unit=mph
